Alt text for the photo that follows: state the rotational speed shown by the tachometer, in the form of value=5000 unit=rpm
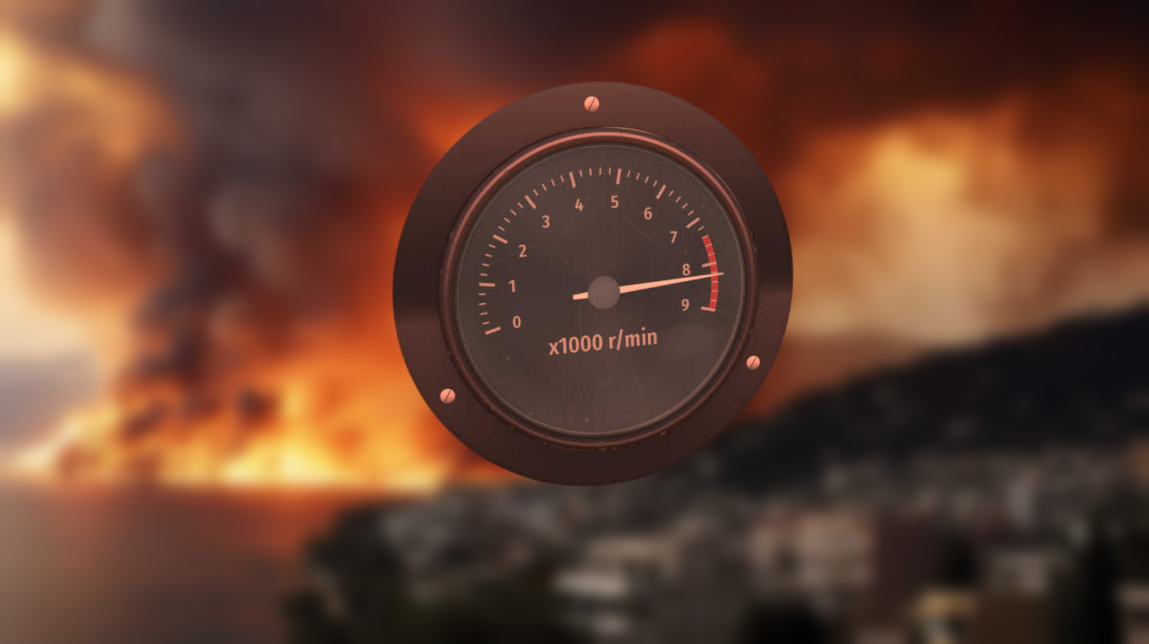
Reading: value=8200 unit=rpm
